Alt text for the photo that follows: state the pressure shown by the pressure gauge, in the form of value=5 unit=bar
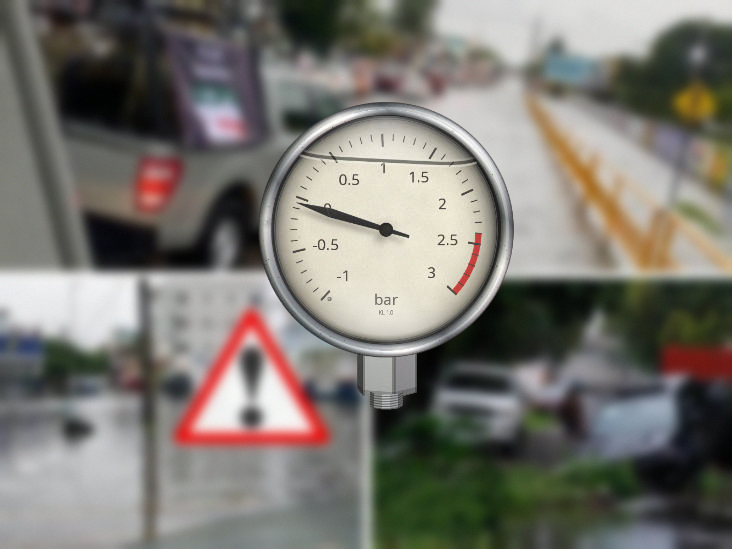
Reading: value=-0.05 unit=bar
